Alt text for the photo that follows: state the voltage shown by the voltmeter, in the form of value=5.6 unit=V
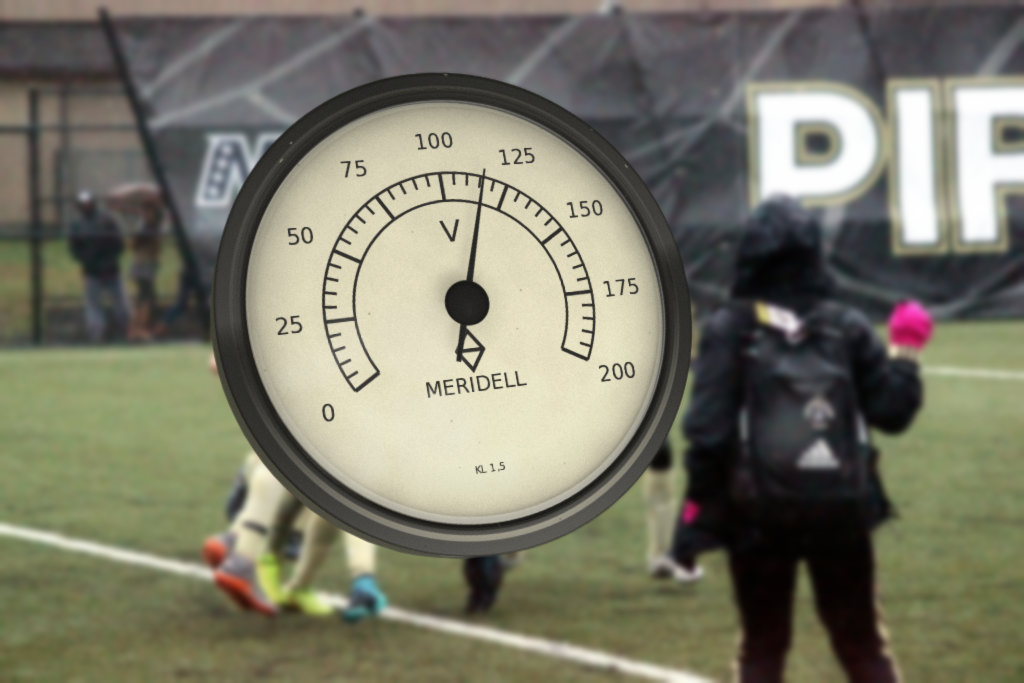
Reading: value=115 unit=V
